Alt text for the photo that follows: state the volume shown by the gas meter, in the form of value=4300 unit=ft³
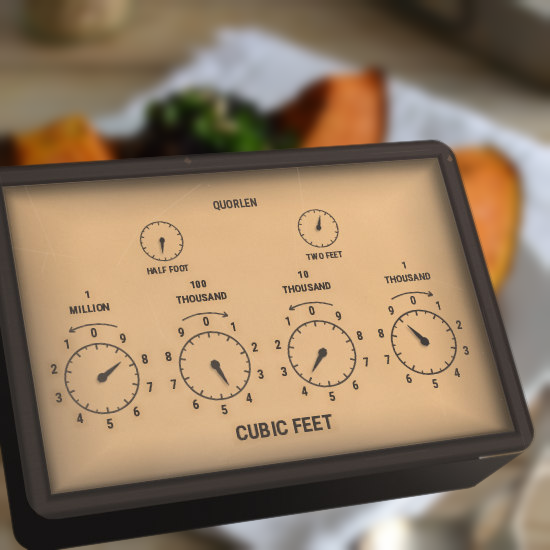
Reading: value=843900 unit=ft³
